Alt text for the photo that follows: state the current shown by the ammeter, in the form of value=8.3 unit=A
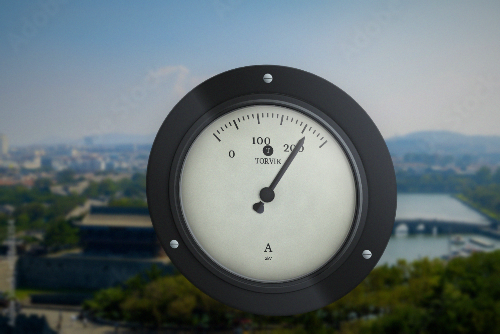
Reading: value=210 unit=A
